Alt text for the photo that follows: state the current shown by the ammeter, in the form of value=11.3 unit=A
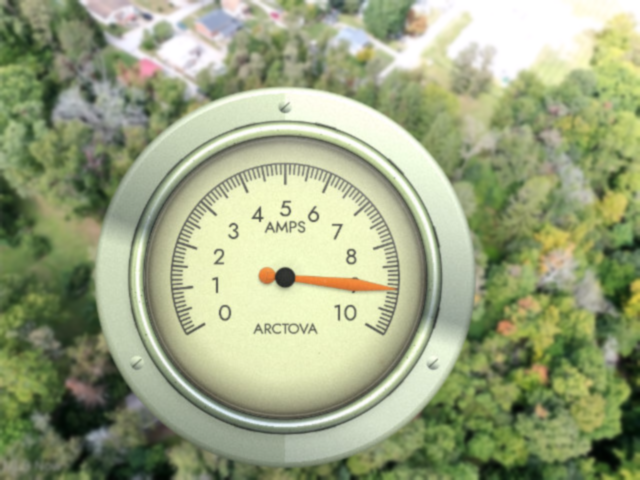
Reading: value=9 unit=A
